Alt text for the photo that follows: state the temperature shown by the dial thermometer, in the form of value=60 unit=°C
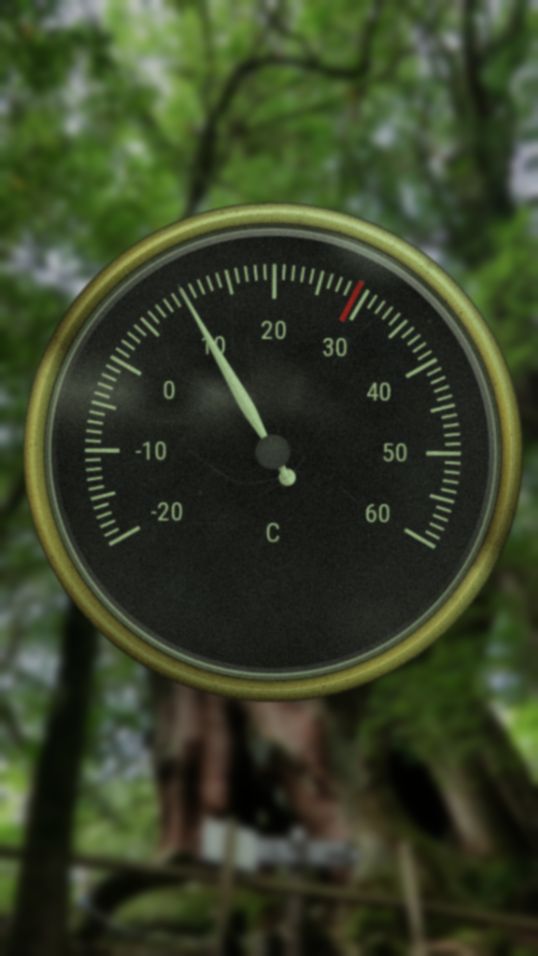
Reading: value=10 unit=°C
